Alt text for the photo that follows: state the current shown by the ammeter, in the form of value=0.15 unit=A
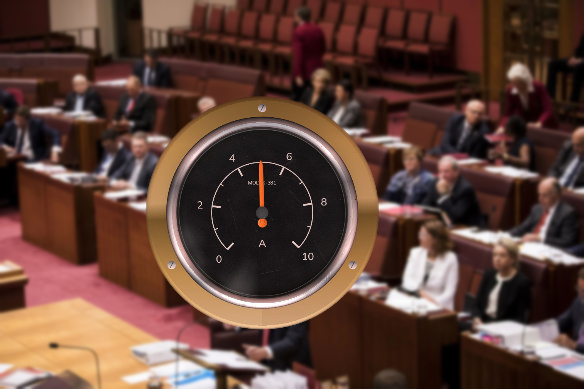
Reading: value=5 unit=A
